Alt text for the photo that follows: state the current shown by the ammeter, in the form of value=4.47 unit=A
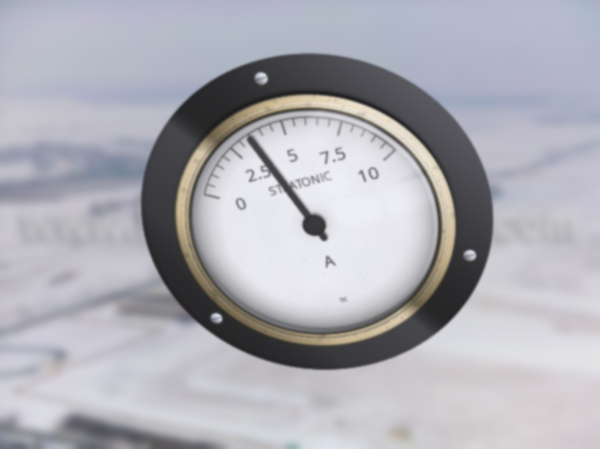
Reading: value=3.5 unit=A
